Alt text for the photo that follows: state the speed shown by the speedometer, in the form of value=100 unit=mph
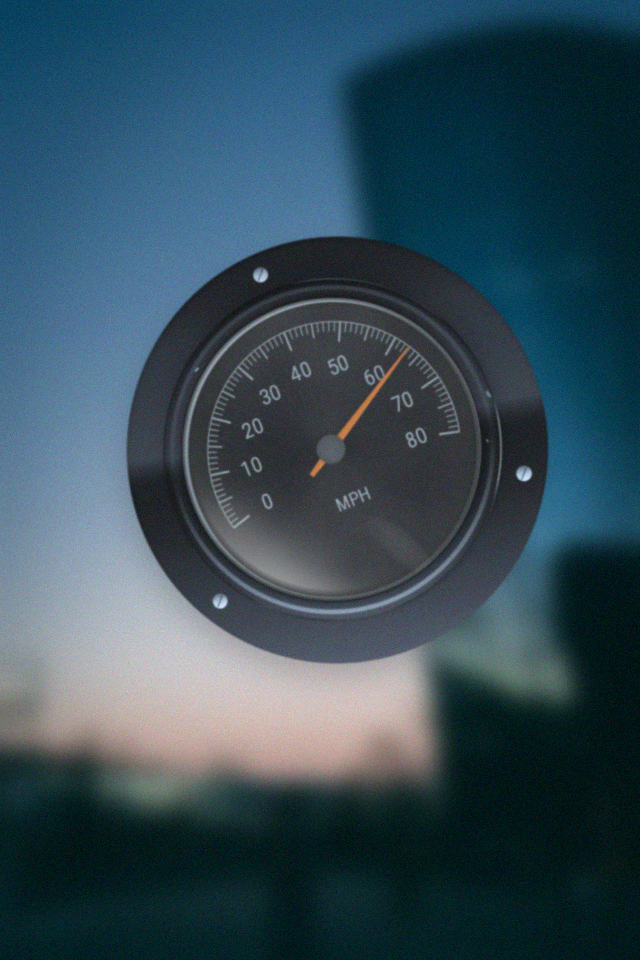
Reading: value=63 unit=mph
